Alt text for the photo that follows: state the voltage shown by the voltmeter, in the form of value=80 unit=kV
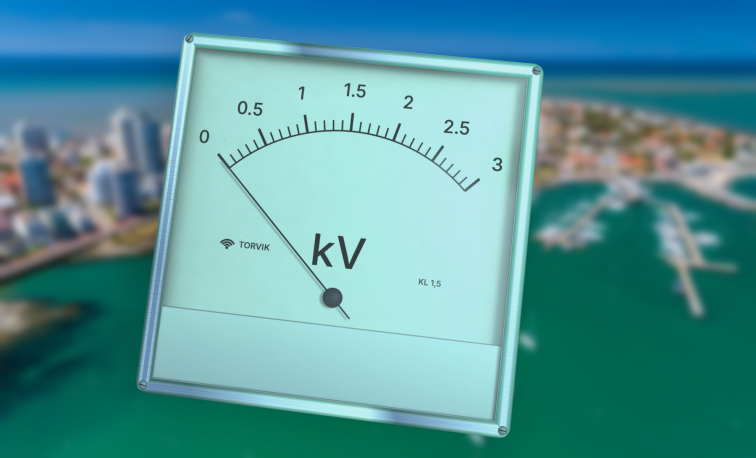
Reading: value=0 unit=kV
